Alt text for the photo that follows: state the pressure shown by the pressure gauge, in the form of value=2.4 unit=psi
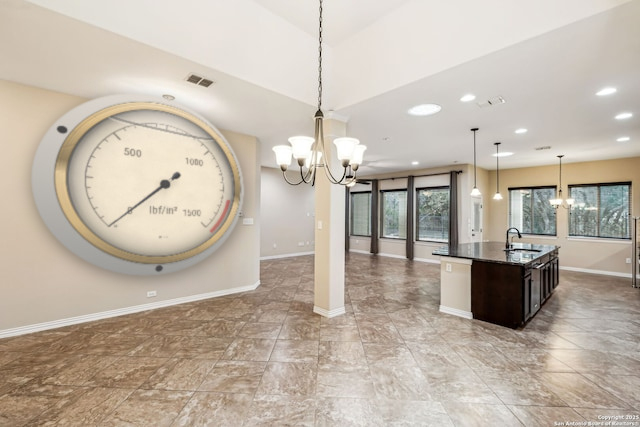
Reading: value=0 unit=psi
